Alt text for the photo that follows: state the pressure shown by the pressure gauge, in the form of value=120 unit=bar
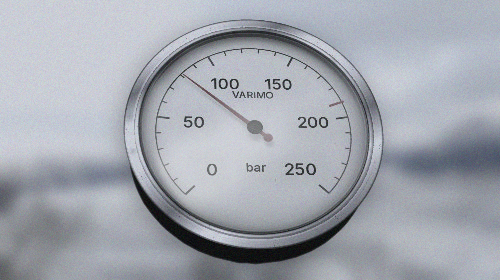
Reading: value=80 unit=bar
